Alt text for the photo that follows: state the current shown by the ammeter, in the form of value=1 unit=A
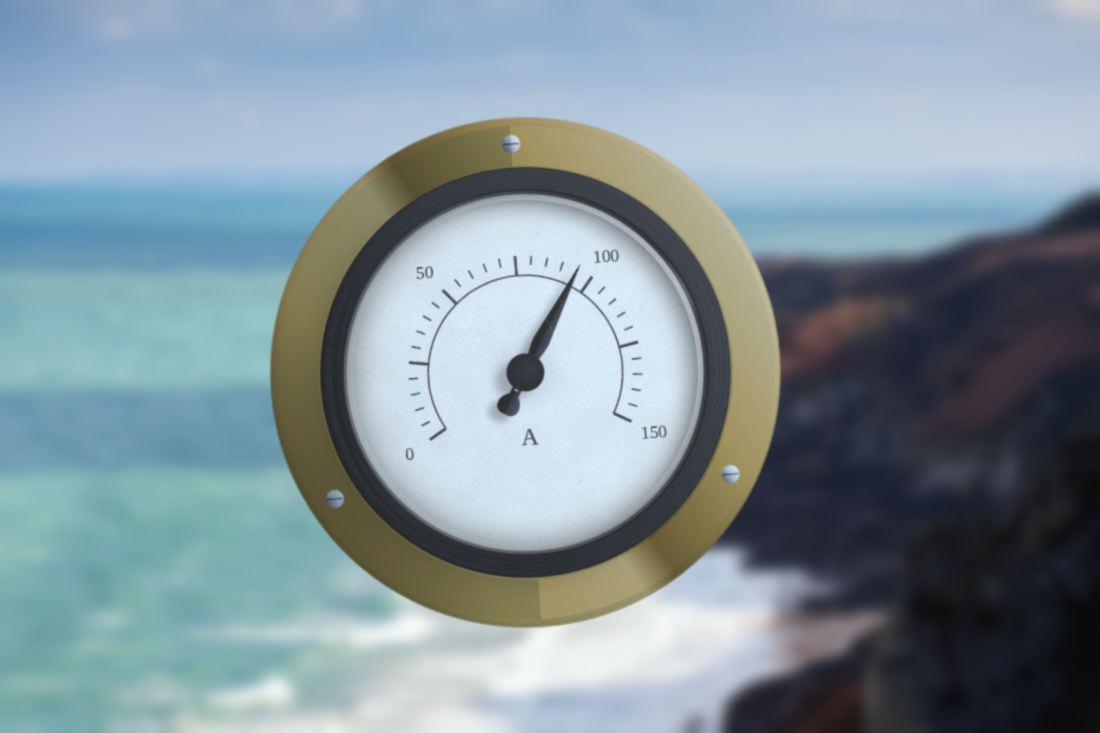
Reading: value=95 unit=A
